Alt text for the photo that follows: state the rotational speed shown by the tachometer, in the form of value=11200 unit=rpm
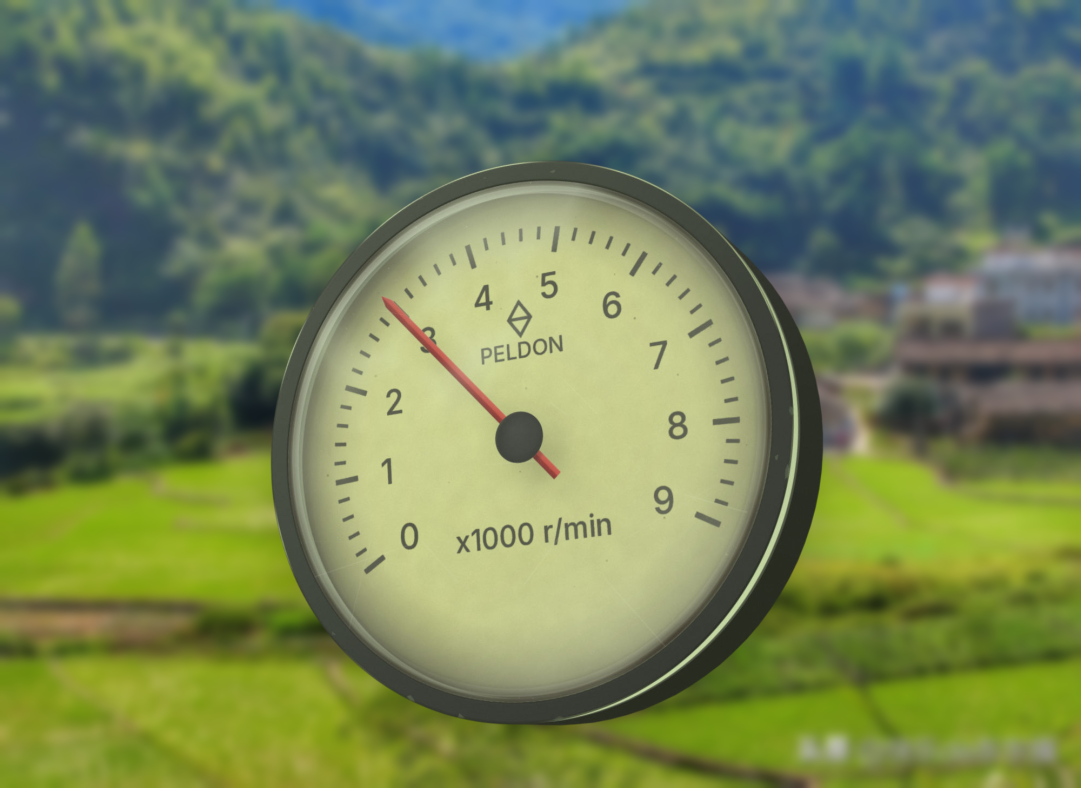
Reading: value=3000 unit=rpm
